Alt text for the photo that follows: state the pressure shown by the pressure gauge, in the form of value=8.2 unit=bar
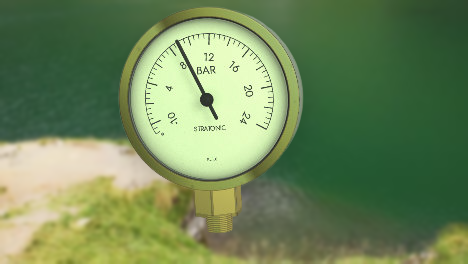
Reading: value=9 unit=bar
